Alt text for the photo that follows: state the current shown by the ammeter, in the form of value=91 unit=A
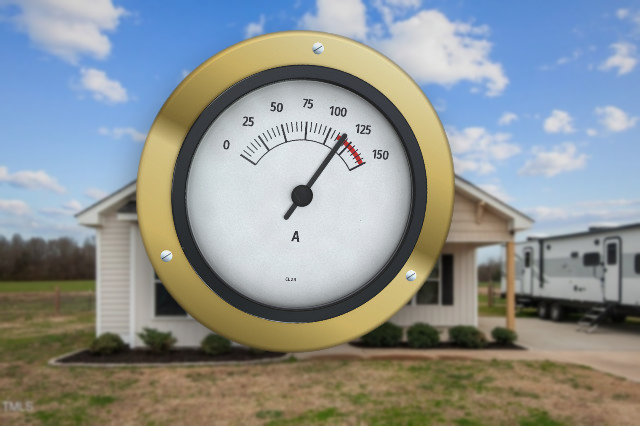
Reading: value=115 unit=A
